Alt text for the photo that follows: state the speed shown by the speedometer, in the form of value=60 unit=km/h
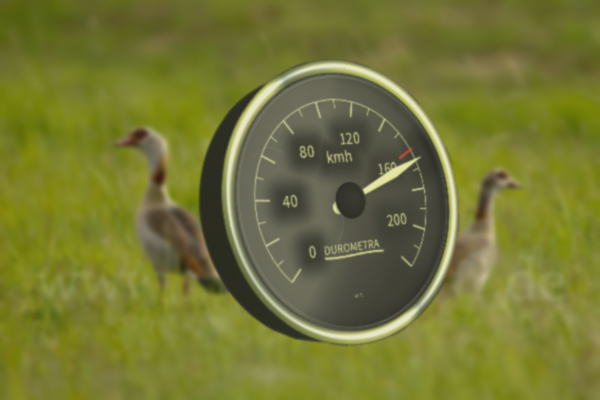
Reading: value=165 unit=km/h
